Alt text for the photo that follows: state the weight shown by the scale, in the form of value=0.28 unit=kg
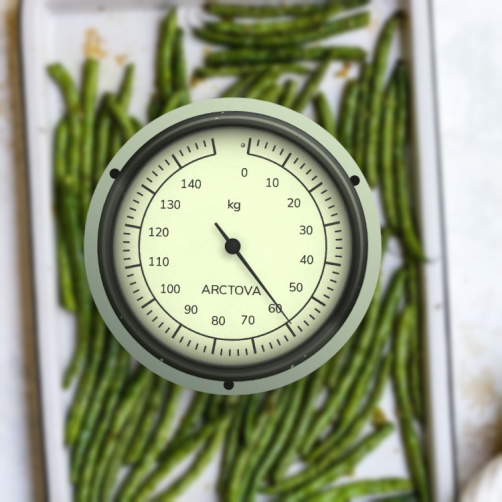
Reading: value=59 unit=kg
